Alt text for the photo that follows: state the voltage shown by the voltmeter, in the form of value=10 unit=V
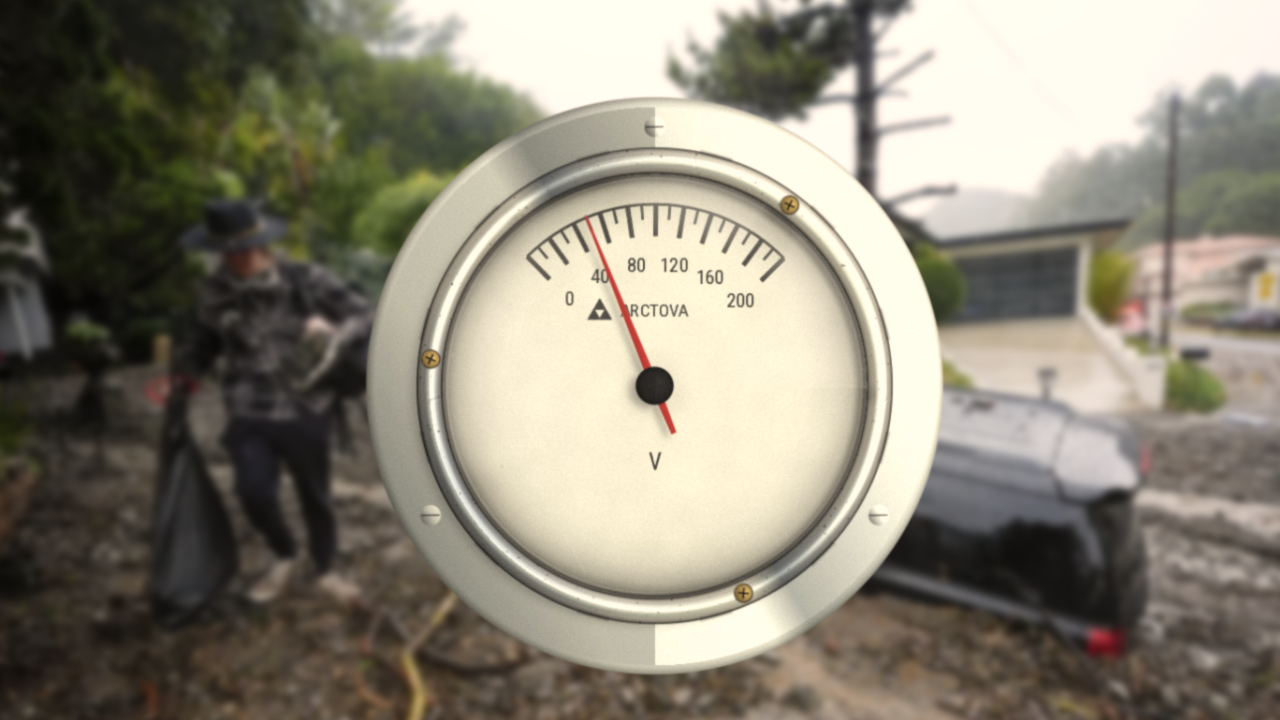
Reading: value=50 unit=V
